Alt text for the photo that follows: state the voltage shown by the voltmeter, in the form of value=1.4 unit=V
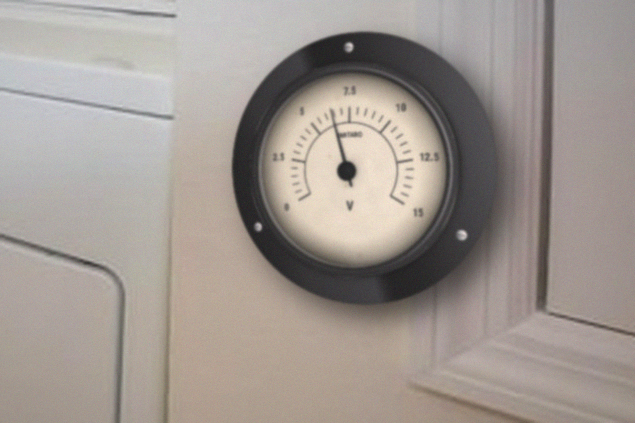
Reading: value=6.5 unit=V
